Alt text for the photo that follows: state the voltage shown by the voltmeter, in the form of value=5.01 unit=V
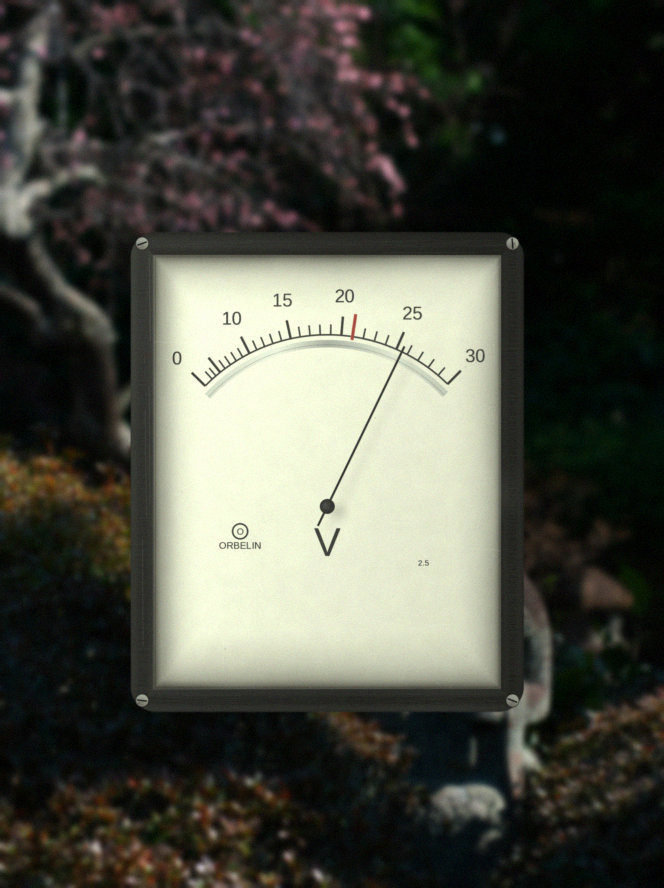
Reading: value=25.5 unit=V
